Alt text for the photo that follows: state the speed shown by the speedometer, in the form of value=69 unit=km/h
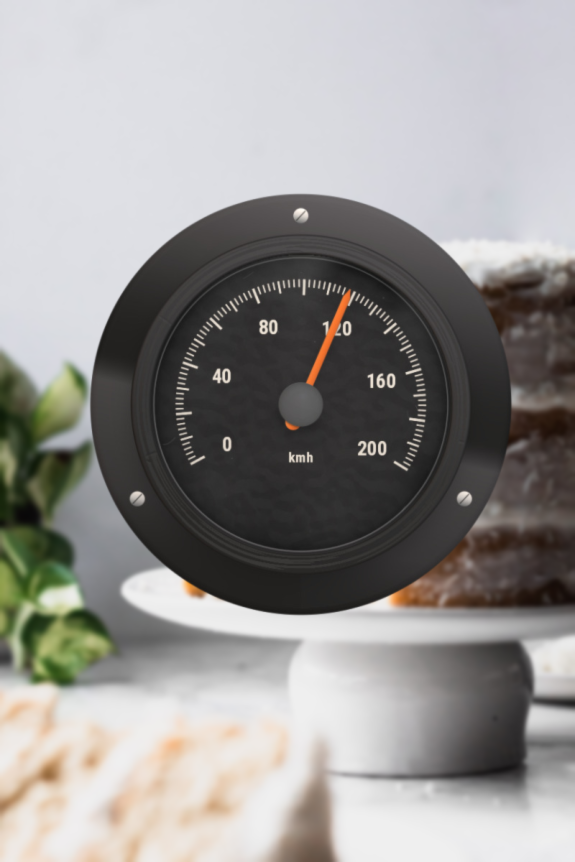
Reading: value=118 unit=km/h
